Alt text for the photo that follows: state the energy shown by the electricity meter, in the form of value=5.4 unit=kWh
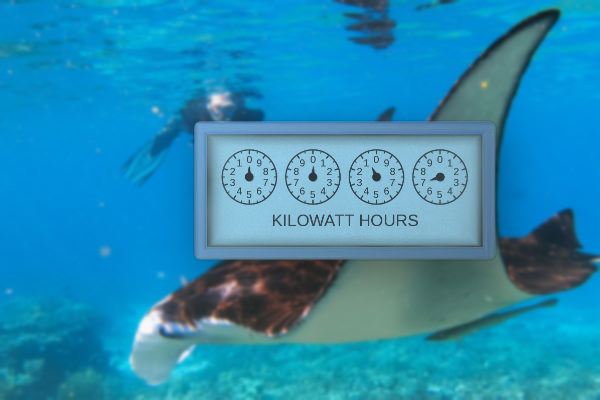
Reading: value=7 unit=kWh
